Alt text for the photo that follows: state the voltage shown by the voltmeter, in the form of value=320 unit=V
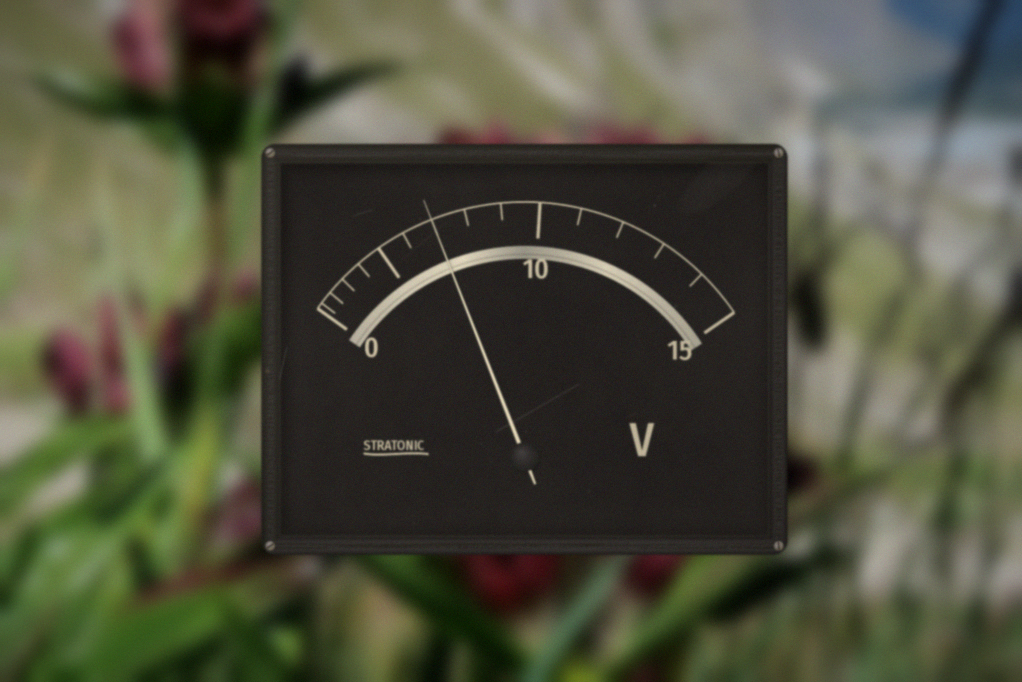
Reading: value=7 unit=V
